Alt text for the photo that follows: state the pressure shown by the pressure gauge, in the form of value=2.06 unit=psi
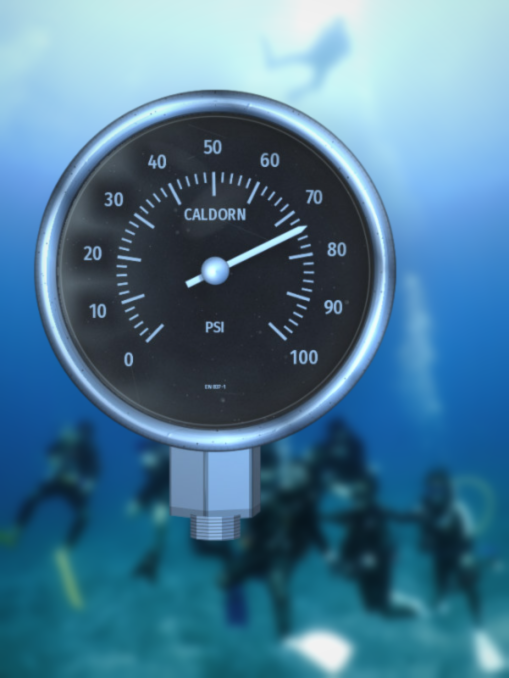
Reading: value=74 unit=psi
